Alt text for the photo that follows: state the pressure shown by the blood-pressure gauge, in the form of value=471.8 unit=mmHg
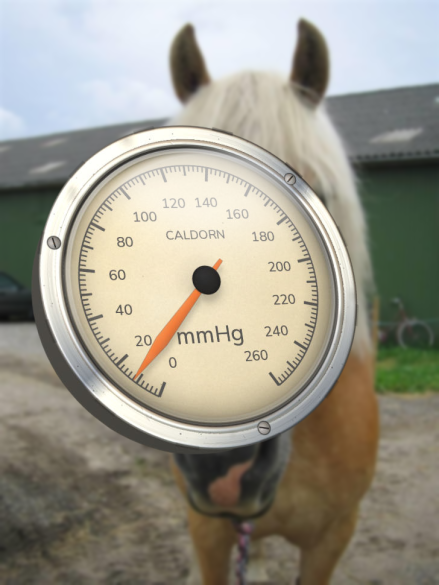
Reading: value=12 unit=mmHg
